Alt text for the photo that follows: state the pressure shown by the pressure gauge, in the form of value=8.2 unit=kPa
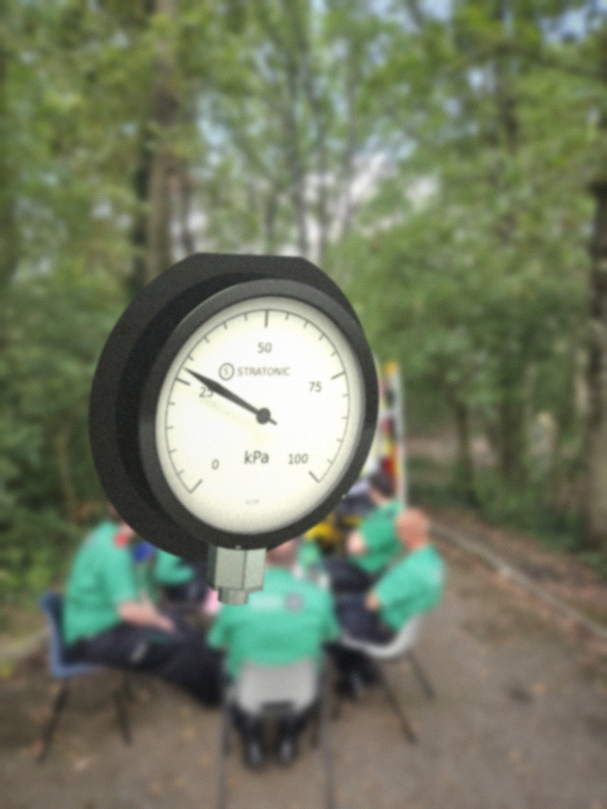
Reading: value=27.5 unit=kPa
